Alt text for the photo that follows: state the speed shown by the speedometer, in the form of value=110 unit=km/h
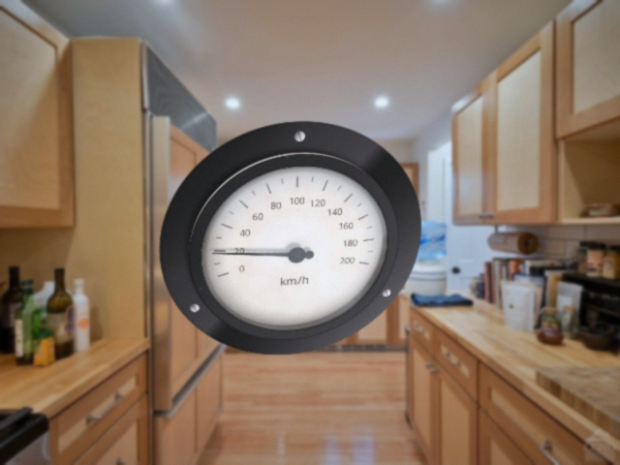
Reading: value=20 unit=km/h
